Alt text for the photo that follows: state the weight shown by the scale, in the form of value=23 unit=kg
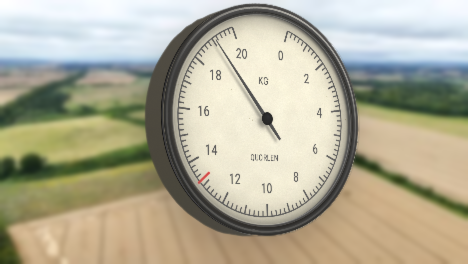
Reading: value=19 unit=kg
